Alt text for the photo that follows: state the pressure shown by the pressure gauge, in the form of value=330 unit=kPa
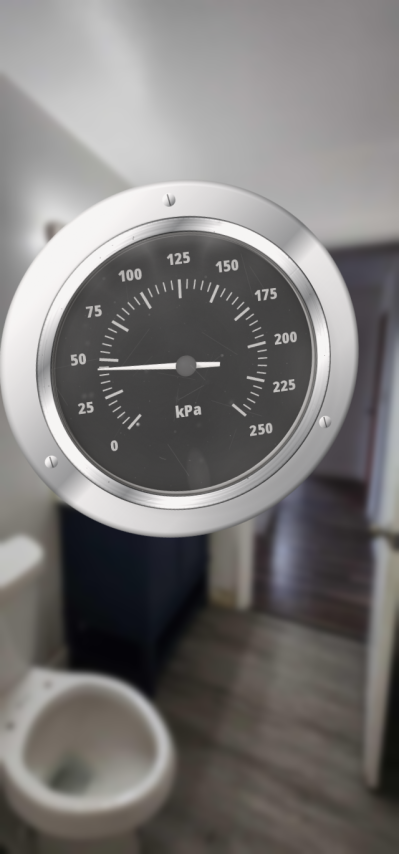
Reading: value=45 unit=kPa
